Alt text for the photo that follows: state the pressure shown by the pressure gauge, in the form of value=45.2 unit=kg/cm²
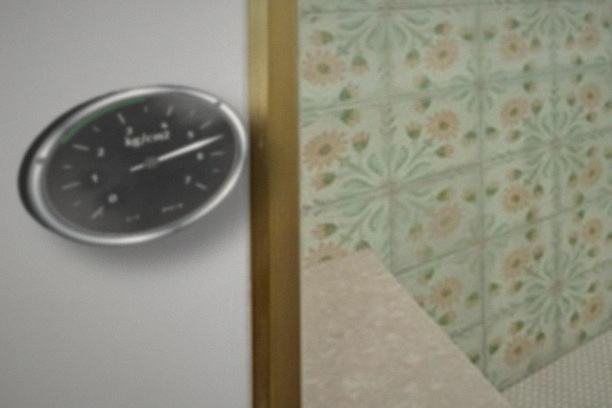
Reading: value=5.5 unit=kg/cm²
